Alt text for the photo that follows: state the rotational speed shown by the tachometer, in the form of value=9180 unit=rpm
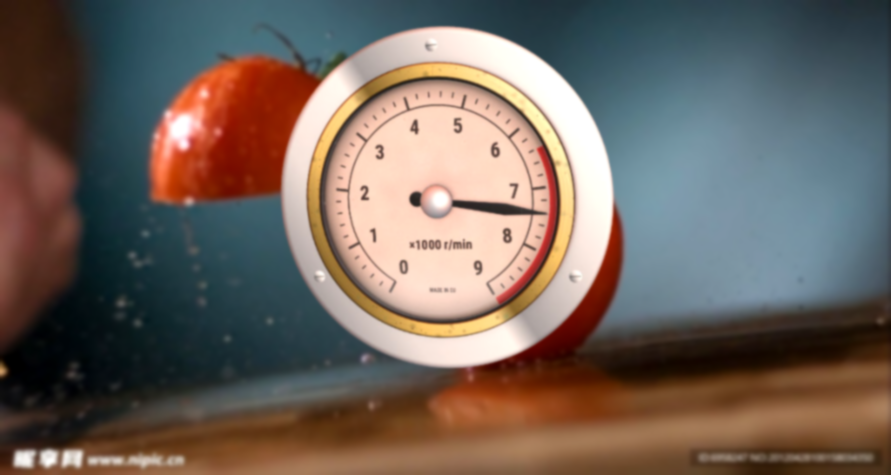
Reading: value=7400 unit=rpm
